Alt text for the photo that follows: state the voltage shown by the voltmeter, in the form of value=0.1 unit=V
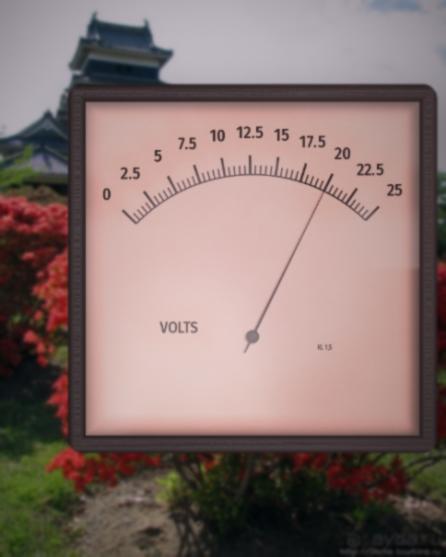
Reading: value=20 unit=V
